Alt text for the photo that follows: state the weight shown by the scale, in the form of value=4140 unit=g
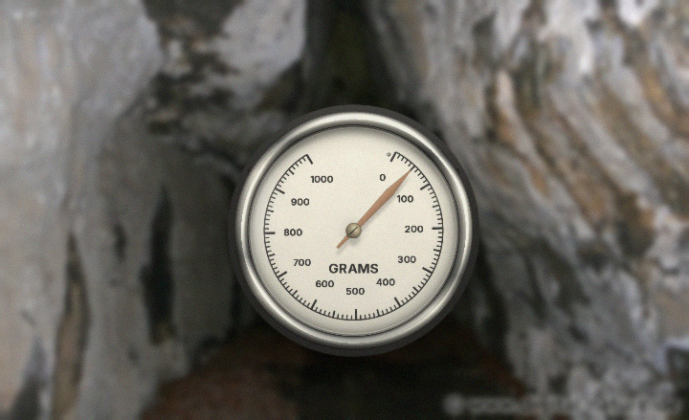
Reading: value=50 unit=g
